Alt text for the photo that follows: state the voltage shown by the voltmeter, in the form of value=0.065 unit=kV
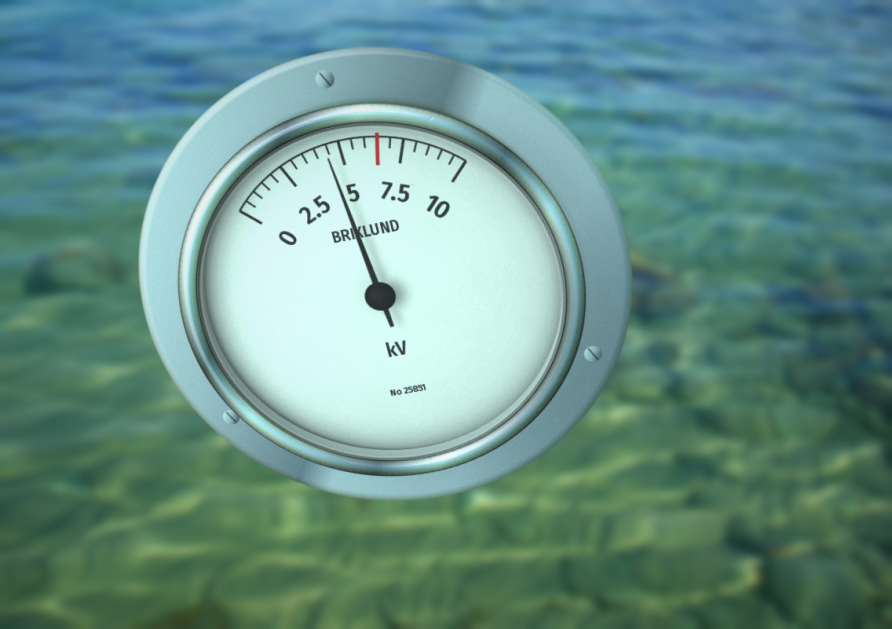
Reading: value=4.5 unit=kV
